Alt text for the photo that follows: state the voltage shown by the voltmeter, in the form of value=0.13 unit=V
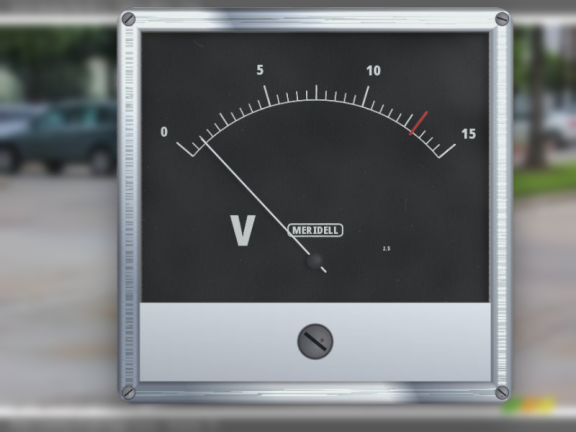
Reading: value=1 unit=V
